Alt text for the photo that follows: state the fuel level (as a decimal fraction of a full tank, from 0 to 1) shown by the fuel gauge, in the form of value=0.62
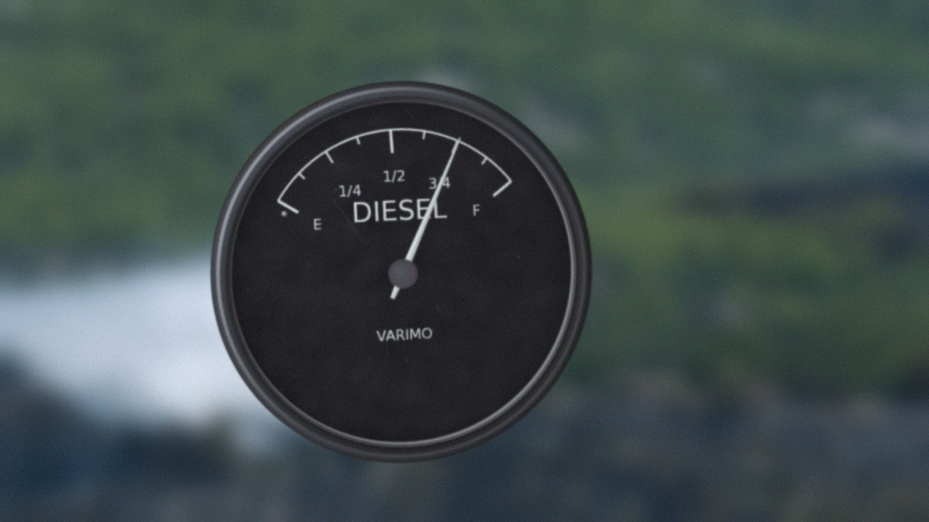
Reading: value=0.75
